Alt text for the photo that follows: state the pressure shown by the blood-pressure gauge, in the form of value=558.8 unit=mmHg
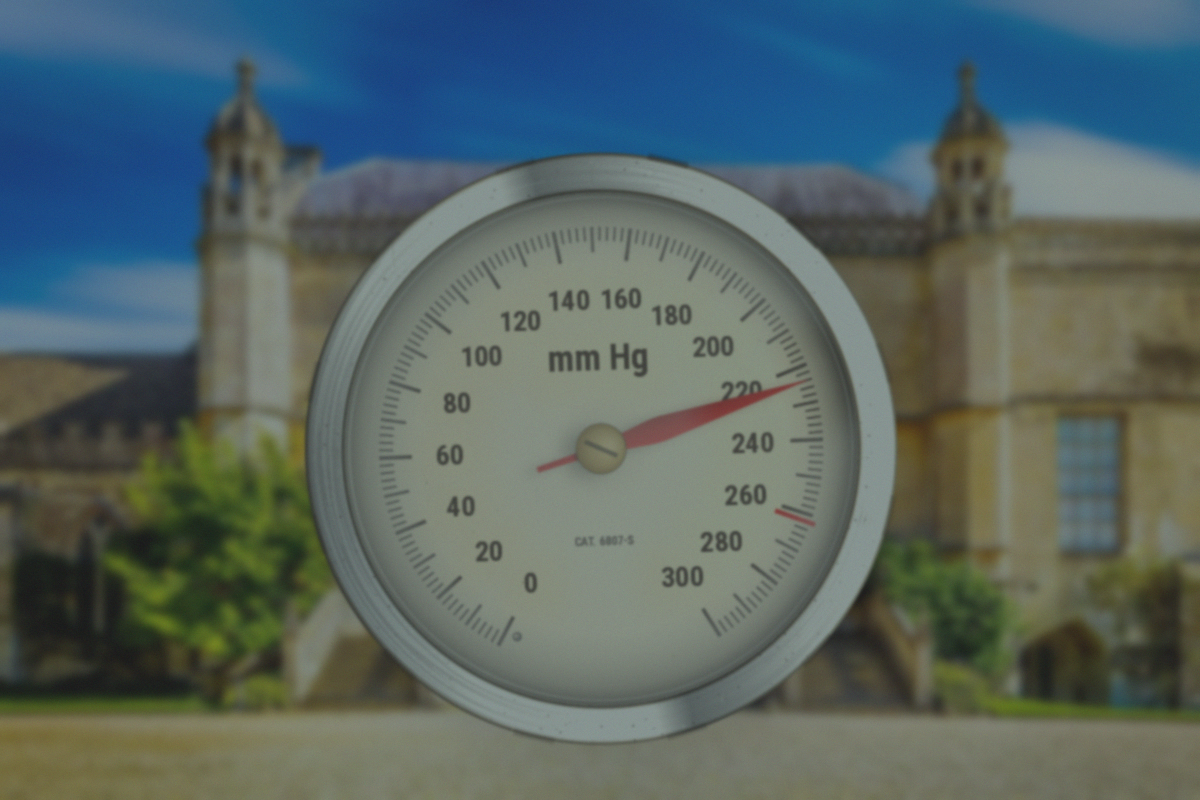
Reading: value=224 unit=mmHg
